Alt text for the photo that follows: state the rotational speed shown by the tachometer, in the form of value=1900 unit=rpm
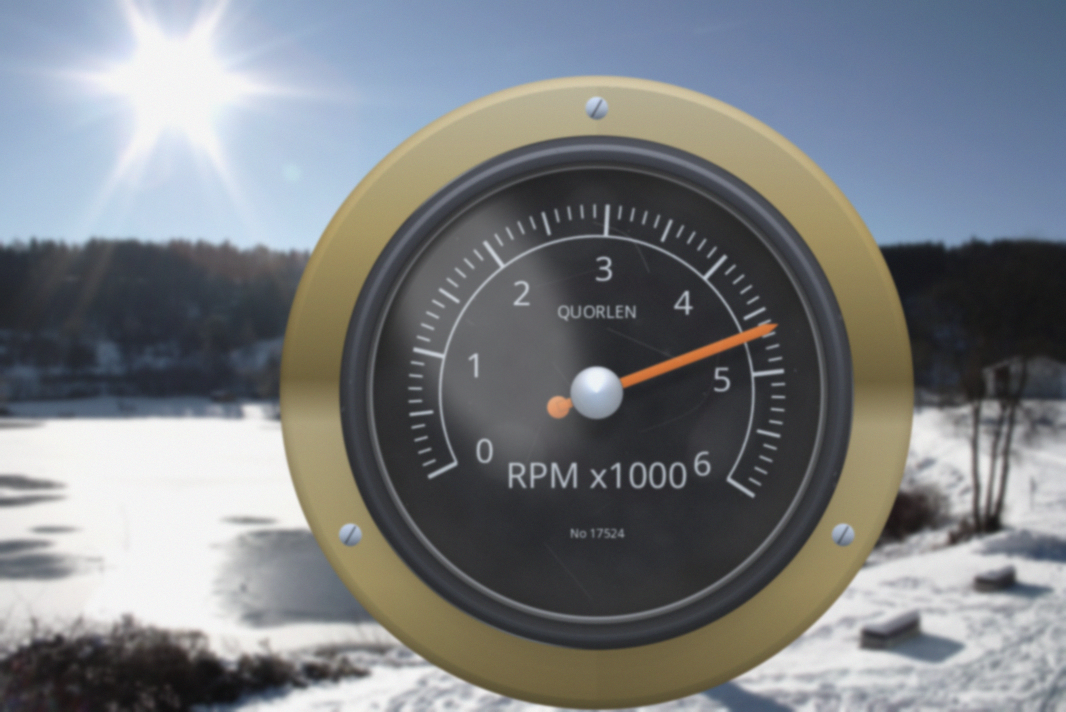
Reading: value=4650 unit=rpm
